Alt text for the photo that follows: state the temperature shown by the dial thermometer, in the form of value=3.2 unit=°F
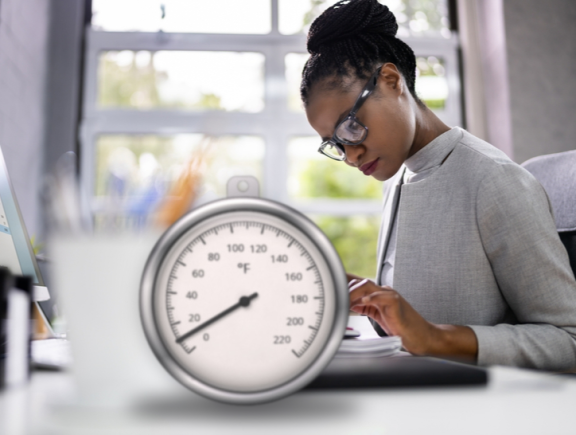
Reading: value=10 unit=°F
